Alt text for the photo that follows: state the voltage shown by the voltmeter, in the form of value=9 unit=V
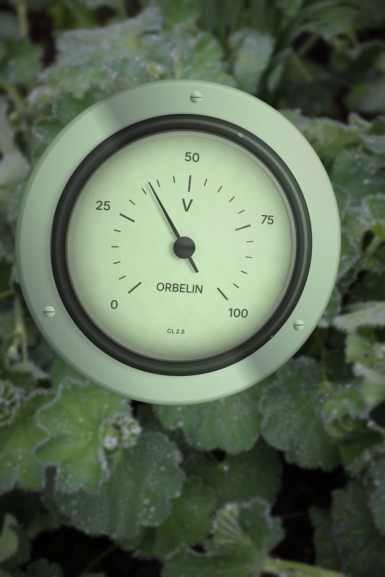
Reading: value=37.5 unit=V
